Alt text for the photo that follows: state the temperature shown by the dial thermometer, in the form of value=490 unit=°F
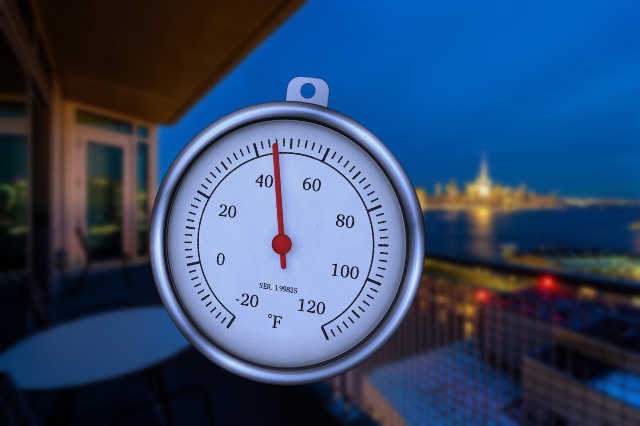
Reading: value=46 unit=°F
